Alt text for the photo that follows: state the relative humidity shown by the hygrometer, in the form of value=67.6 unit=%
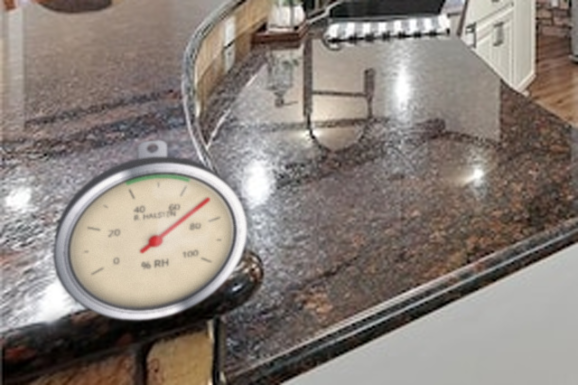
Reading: value=70 unit=%
